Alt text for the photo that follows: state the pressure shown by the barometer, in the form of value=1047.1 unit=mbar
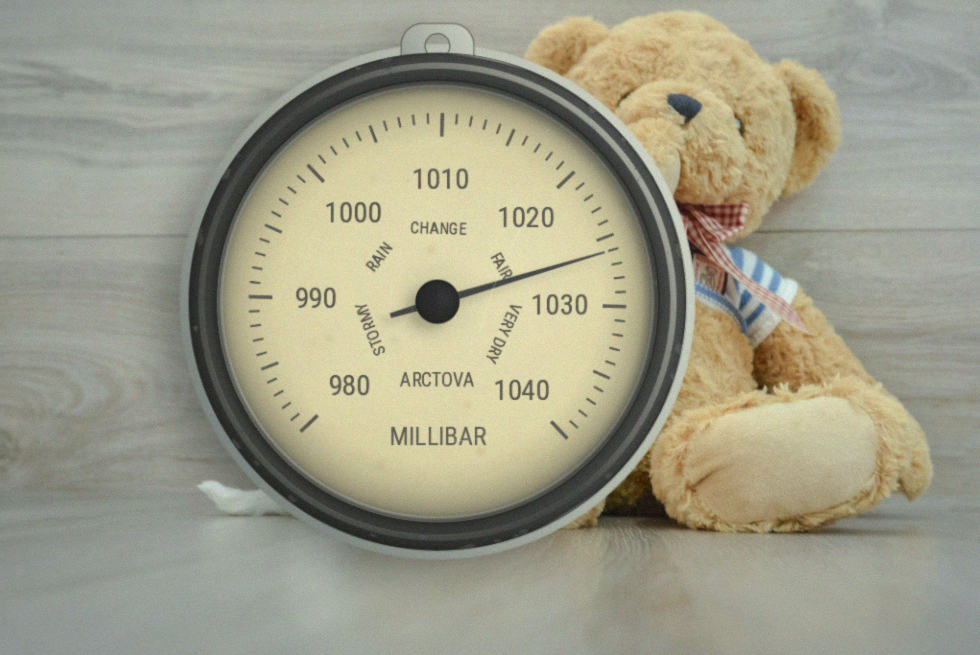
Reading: value=1026 unit=mbar
